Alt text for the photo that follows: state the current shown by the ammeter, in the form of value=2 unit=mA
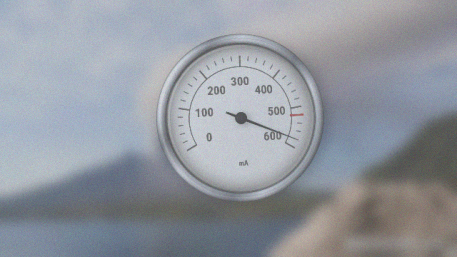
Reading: value=580 unit=mA
